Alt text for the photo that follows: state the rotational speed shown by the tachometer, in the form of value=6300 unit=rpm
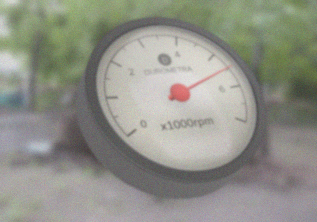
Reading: value=5500 unit=rpm
